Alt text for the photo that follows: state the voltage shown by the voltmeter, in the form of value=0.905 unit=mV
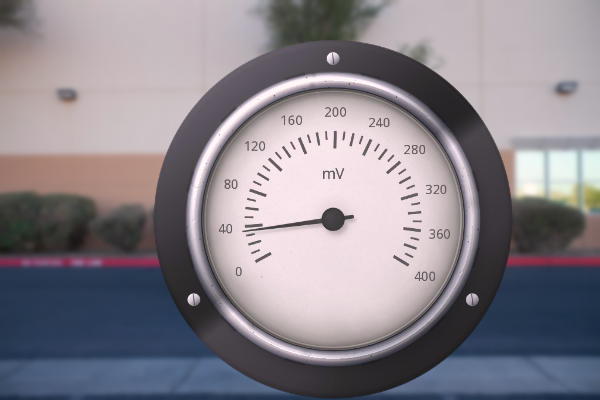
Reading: value=35 unit=mV
